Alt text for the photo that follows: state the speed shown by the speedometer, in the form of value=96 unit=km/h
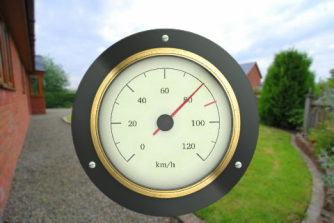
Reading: value=80 unit=km/h
